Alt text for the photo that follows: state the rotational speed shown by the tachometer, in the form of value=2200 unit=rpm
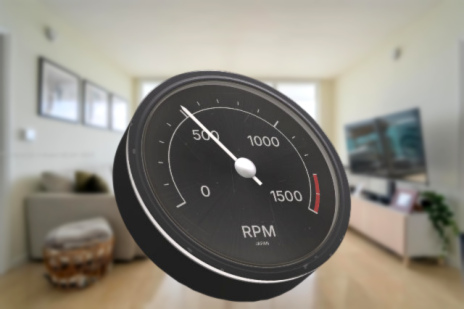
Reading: value=500 unit=rpm
